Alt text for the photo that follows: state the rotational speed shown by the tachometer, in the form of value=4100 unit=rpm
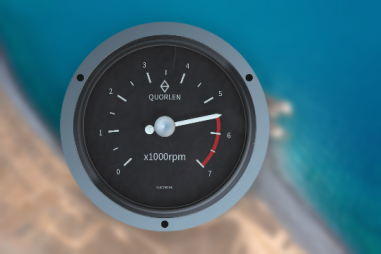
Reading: value=5500 unit=rpm
